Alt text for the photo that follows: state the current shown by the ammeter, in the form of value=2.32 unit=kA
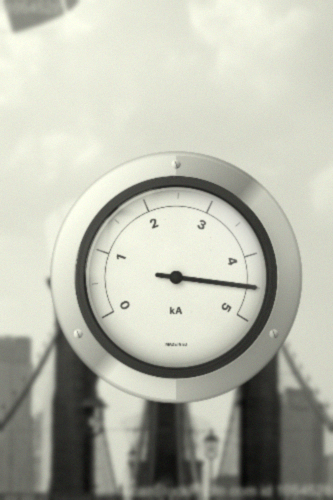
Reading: value=4.5 unit=kA
